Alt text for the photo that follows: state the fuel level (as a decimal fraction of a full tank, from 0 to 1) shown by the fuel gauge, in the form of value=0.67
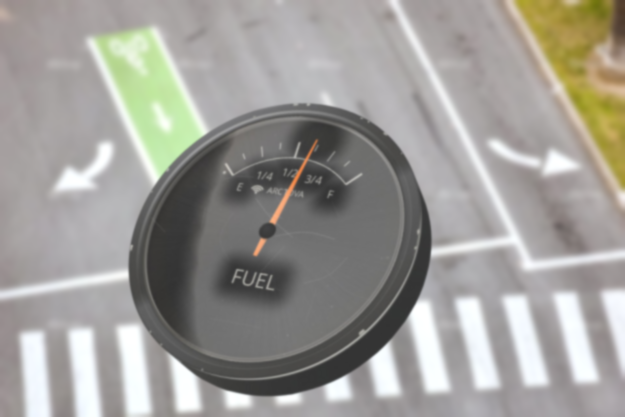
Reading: value=0.625
